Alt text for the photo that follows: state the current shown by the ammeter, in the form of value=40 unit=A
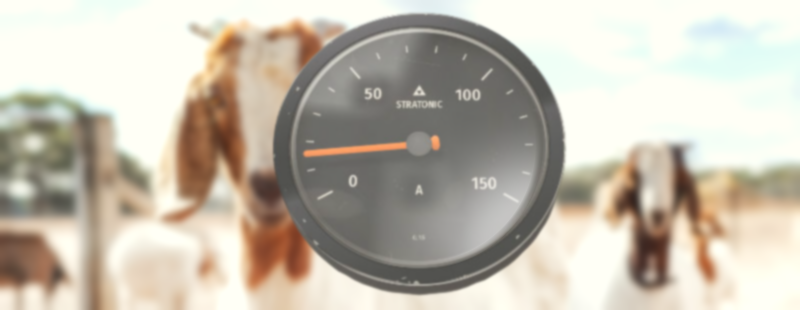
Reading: value=15 unit=A
